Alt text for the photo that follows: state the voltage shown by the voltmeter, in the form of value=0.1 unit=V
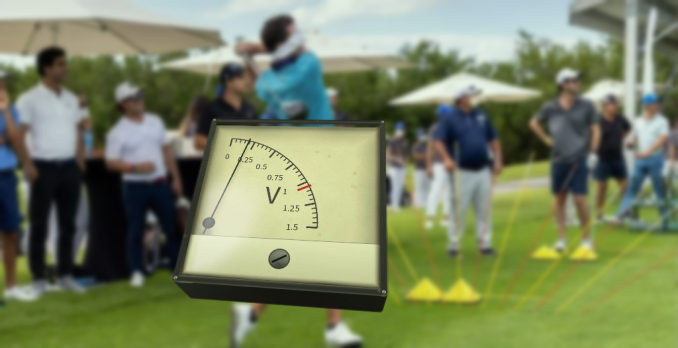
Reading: value=0.2 unit=V
